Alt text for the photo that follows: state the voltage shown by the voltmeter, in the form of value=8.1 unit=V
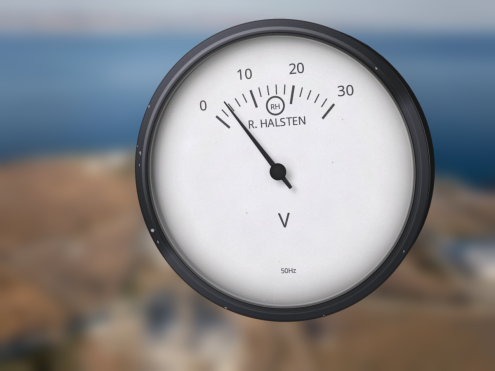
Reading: value=4 unit=V
